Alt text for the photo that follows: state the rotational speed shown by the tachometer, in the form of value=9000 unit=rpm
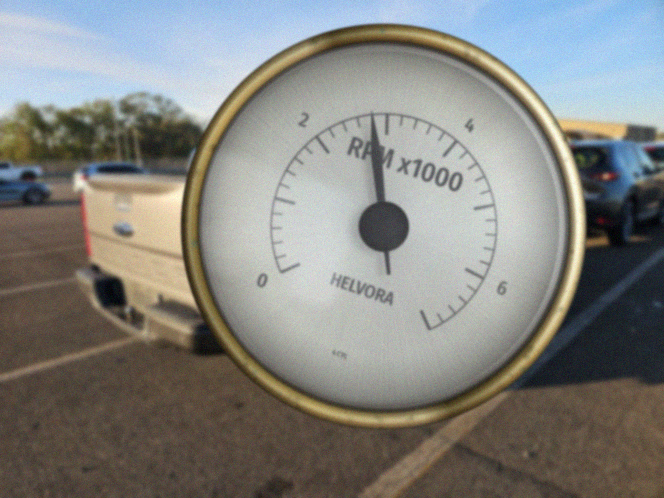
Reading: value=2800 unit=rpm
